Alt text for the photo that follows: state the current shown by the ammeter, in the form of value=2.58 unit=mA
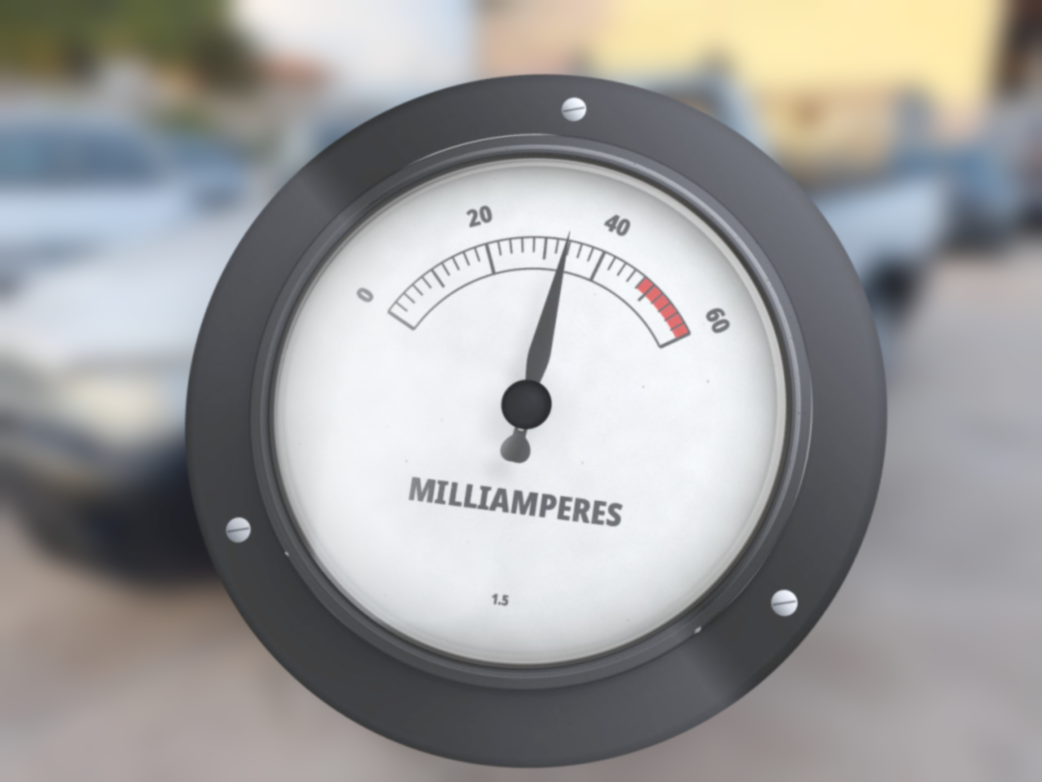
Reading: value=34 unit=mA
